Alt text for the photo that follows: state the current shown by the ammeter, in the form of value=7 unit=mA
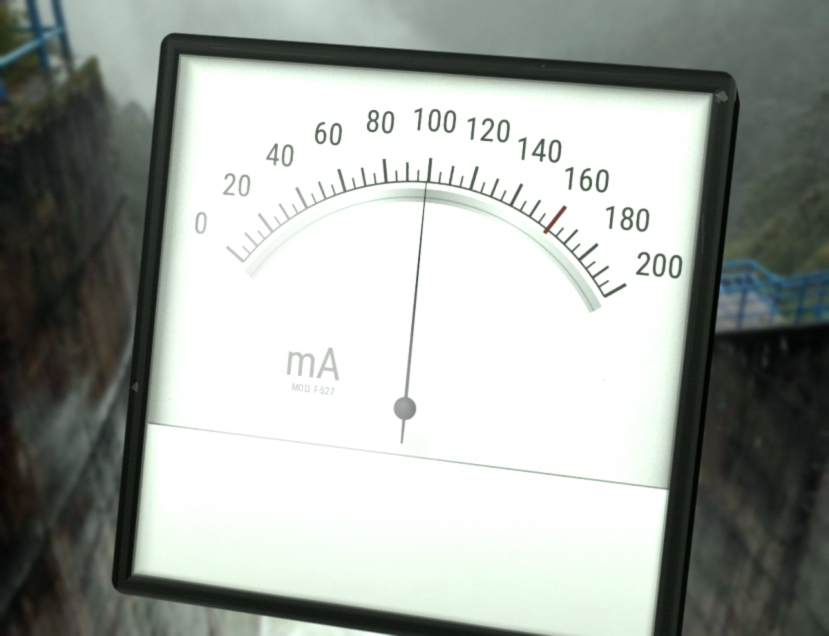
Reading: value=100 unit=mA
